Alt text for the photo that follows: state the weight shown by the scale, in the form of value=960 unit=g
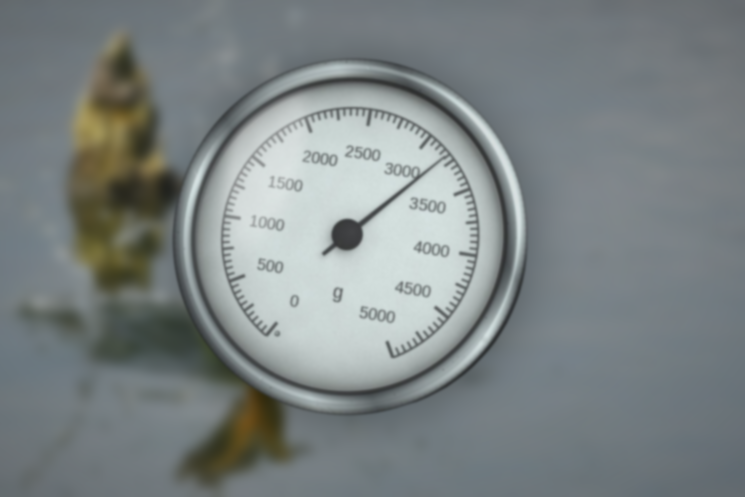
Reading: value=3200 unit=g
